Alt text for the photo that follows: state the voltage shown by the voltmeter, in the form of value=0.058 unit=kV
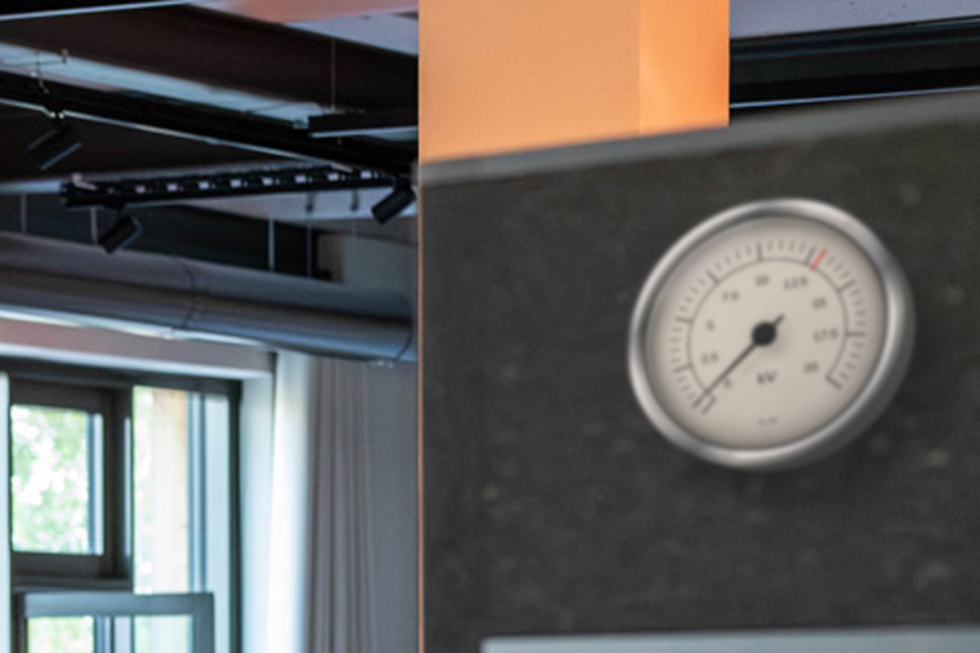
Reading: value=0.5 unit=kV
